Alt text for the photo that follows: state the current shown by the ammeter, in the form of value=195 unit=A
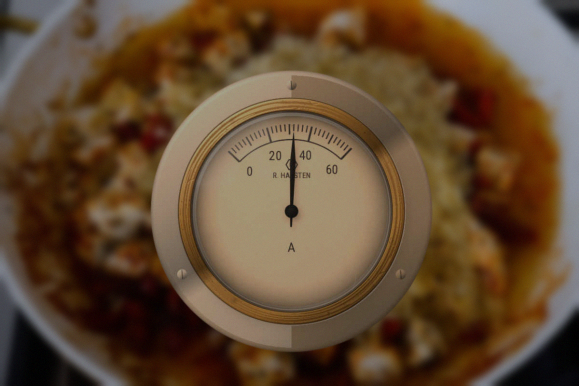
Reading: value=32 unit=A
